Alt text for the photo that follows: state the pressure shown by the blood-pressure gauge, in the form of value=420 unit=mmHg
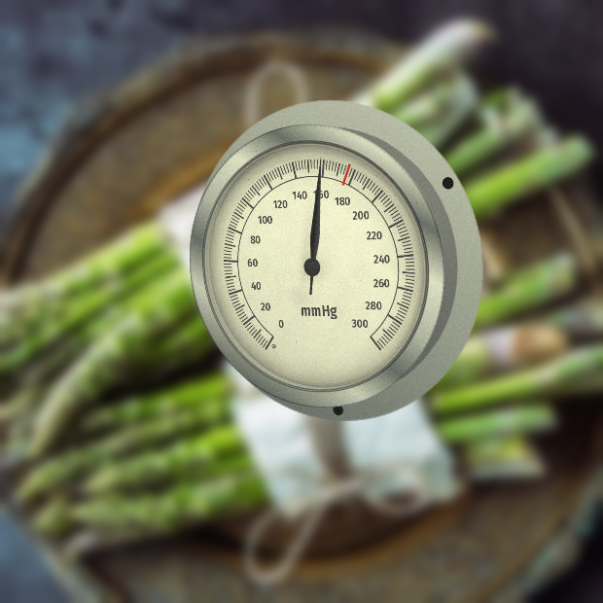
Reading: value=160 unit=mmHg
